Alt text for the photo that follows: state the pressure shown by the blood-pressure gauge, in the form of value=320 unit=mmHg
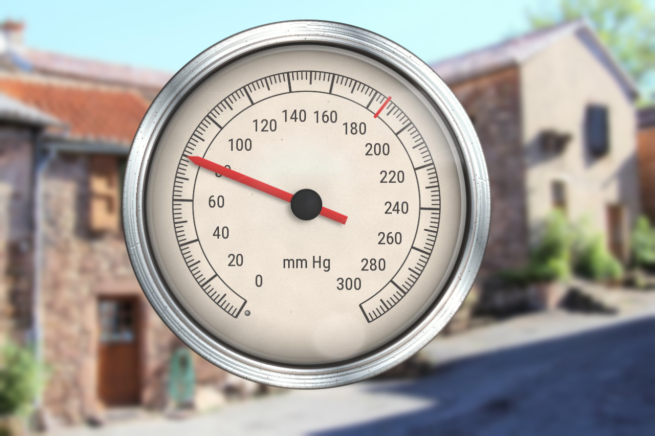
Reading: value=80 unit=mmHg
